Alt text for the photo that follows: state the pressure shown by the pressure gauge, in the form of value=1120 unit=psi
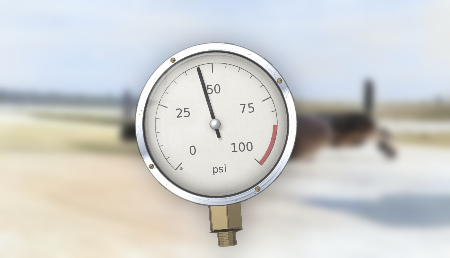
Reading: value=45 unit=psi
